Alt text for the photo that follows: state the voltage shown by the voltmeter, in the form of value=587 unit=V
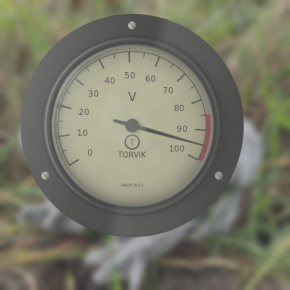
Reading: value=95 unit=V
